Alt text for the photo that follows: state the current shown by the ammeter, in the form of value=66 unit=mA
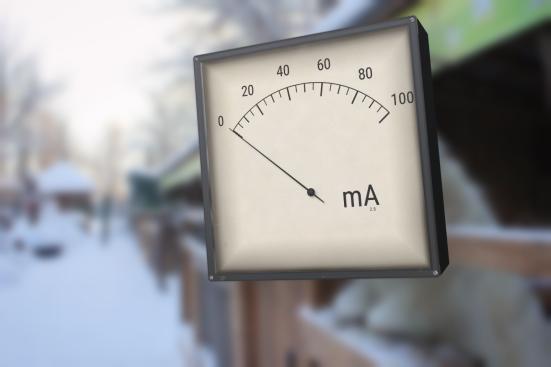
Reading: value=0 unit=mA
